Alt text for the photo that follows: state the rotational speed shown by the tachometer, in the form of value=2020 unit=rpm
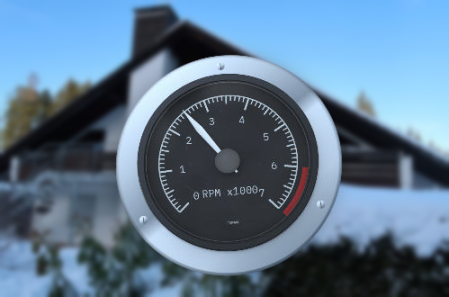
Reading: value=2500 unit=rpm
